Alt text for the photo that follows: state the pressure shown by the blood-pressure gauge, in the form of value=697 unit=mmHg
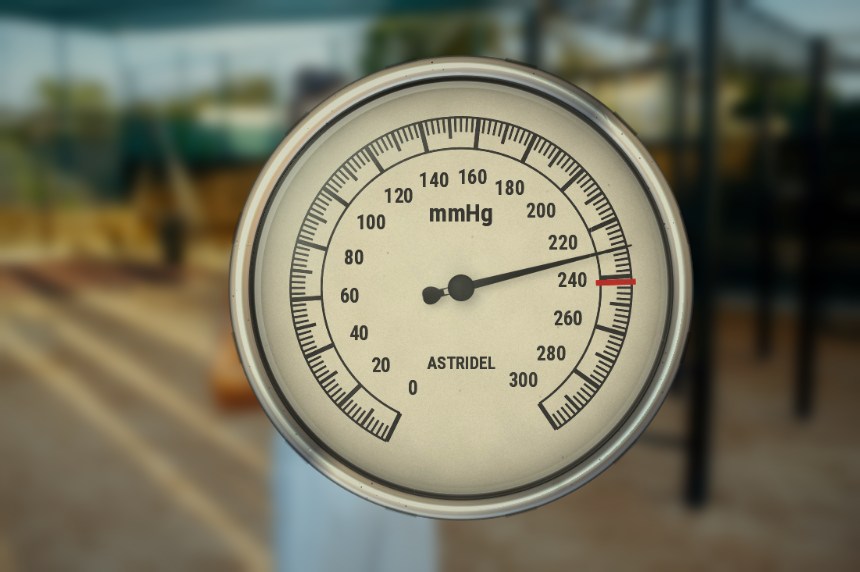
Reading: value=230 unit=mmHg
